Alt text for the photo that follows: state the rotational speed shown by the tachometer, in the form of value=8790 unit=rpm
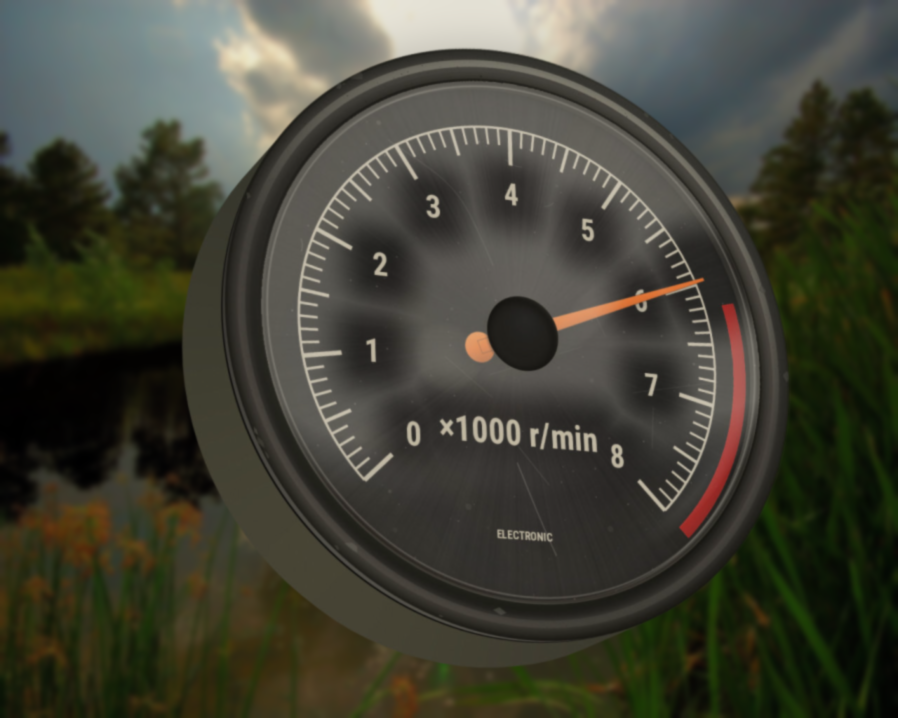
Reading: value=6000 unit=rpm
